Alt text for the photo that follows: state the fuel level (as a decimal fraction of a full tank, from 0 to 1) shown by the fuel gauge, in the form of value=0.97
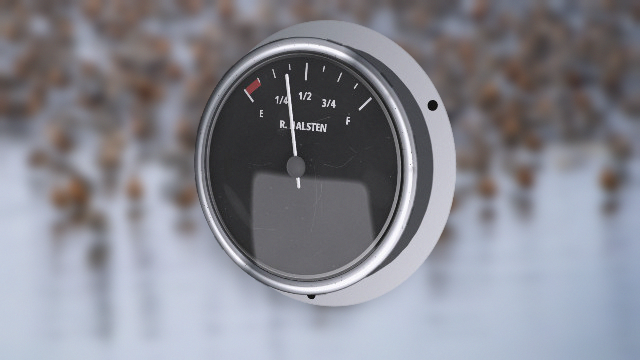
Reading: value=0.375
